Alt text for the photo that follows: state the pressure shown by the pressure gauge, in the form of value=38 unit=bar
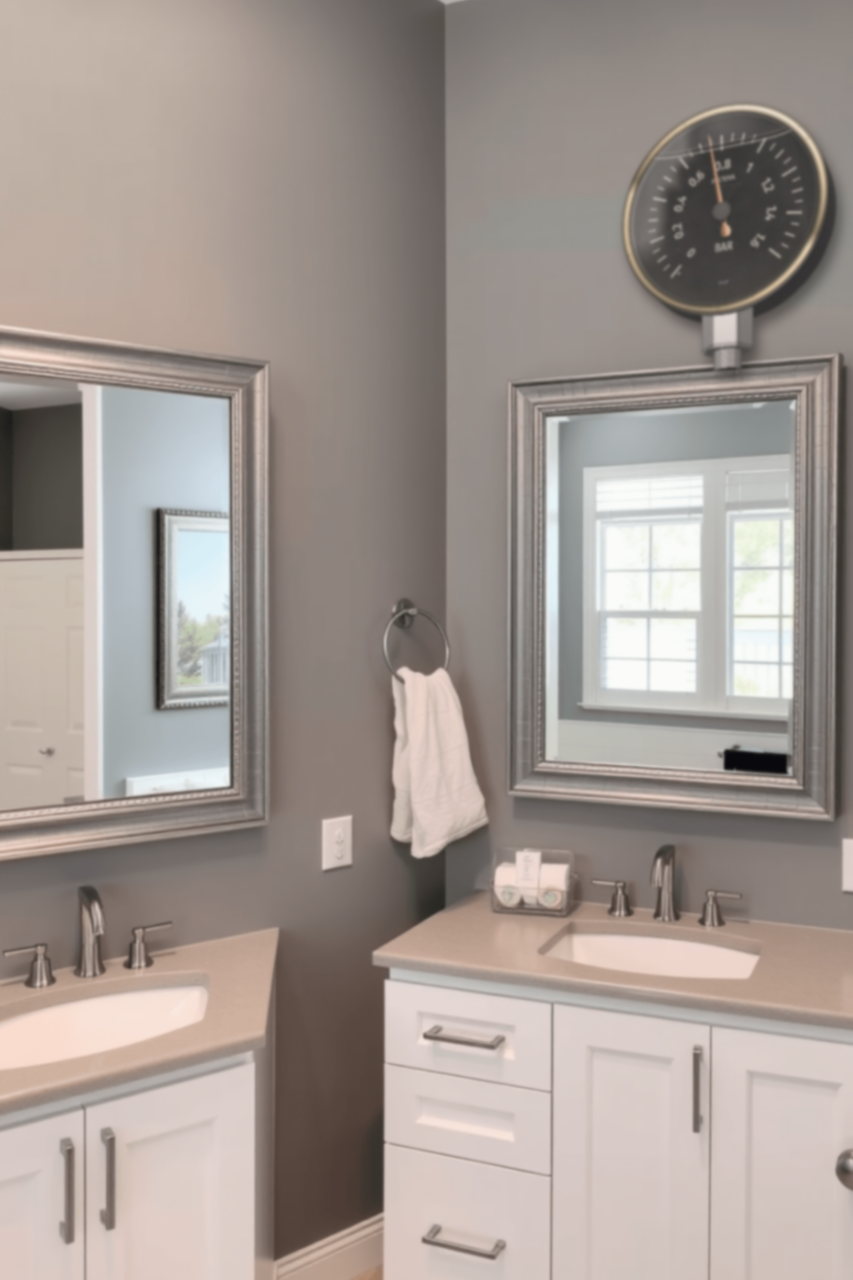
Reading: value=0.75 unit=bar
